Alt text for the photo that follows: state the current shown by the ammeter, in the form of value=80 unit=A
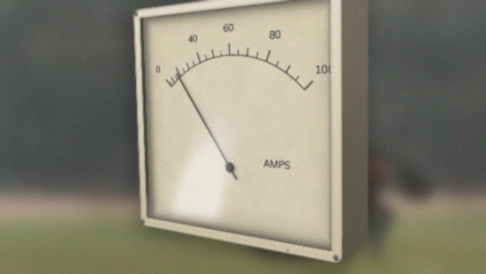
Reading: value=20 unit=A
